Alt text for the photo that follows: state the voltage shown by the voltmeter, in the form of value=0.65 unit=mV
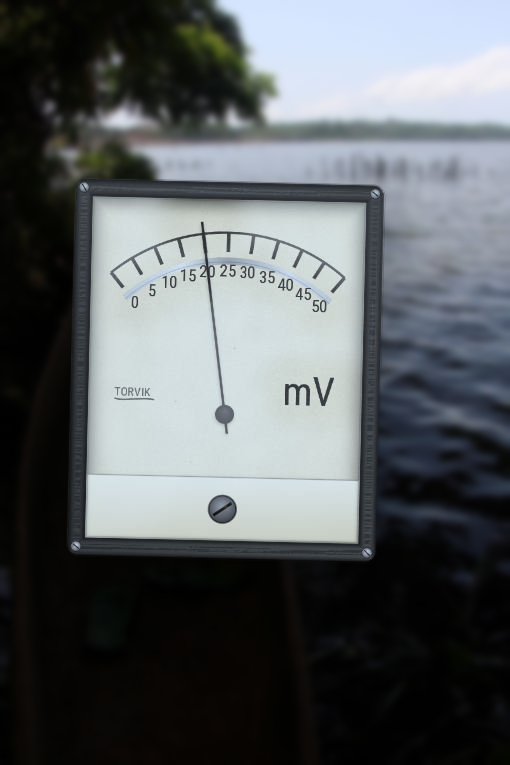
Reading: value=20 unit=mV
